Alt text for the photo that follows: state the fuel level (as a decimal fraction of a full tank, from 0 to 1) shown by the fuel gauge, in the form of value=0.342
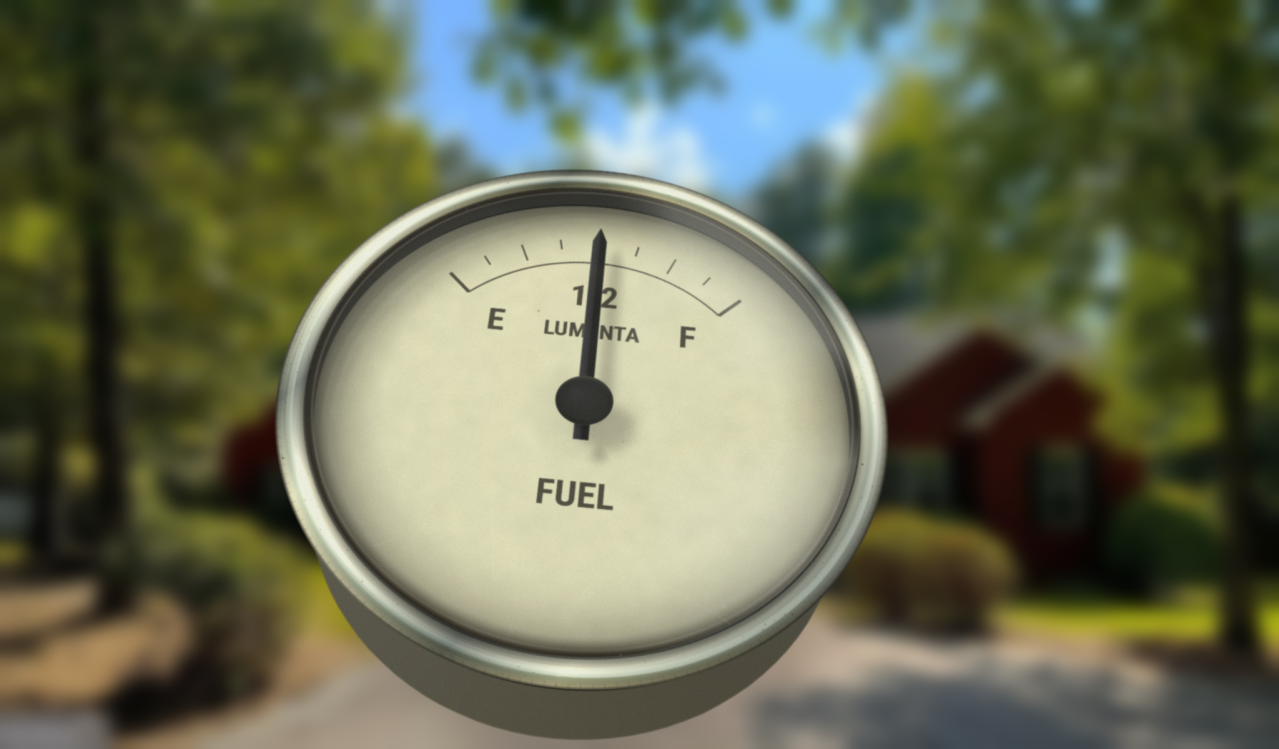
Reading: value=0.5
